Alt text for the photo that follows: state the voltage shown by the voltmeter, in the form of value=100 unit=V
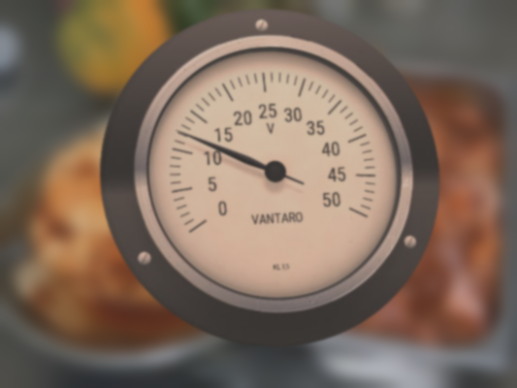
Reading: value=12 unit=V
